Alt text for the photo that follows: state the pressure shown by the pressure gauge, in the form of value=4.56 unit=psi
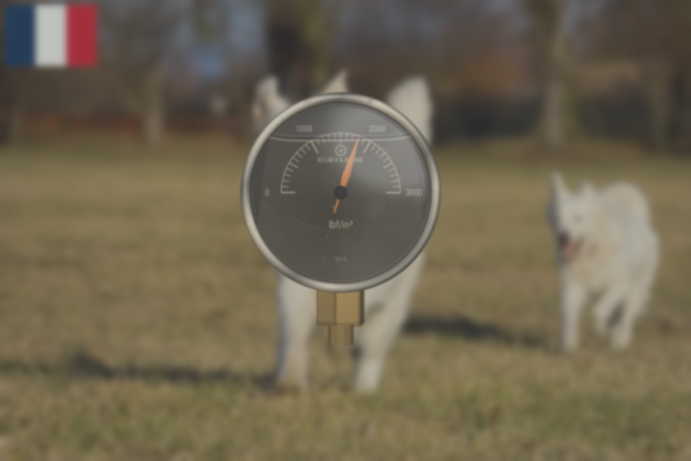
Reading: value=1800 unit=psi
